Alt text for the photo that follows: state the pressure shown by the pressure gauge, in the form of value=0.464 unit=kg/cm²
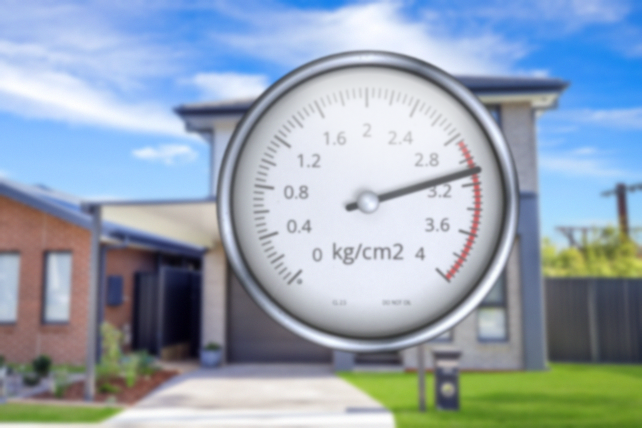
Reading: value=3.1 unit=kg/cm²
